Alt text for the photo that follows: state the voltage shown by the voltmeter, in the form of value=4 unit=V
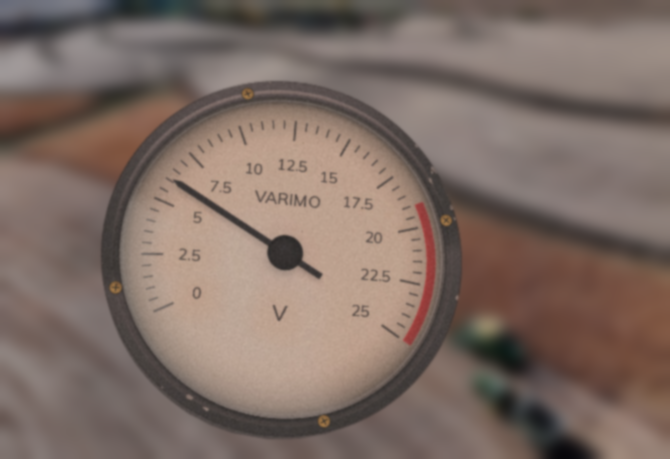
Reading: value=6 unit=V
